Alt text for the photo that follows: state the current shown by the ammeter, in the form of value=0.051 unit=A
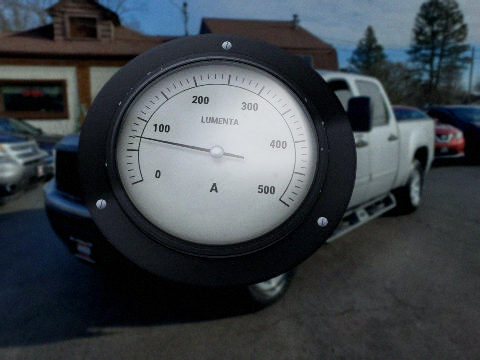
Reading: value=70 unit=A
